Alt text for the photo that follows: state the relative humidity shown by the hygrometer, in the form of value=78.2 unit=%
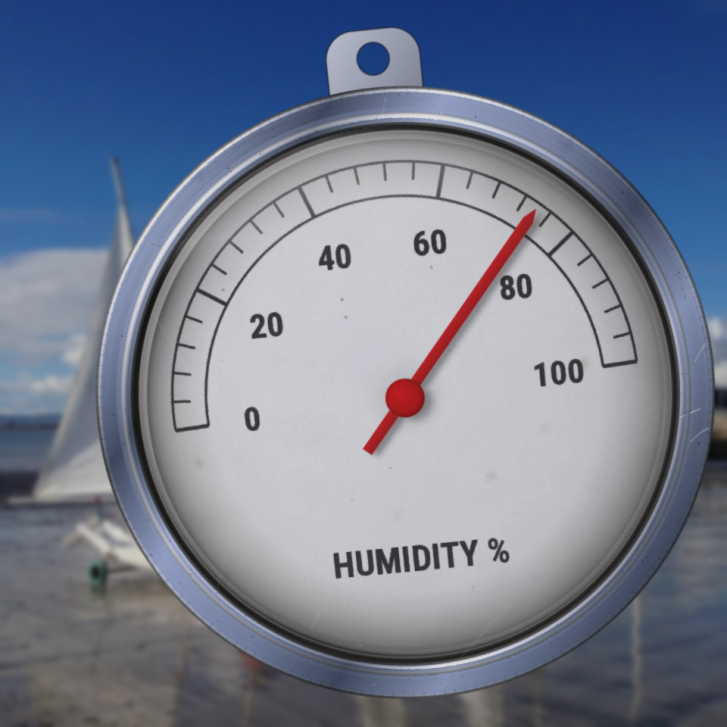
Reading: value=74 unit=%
